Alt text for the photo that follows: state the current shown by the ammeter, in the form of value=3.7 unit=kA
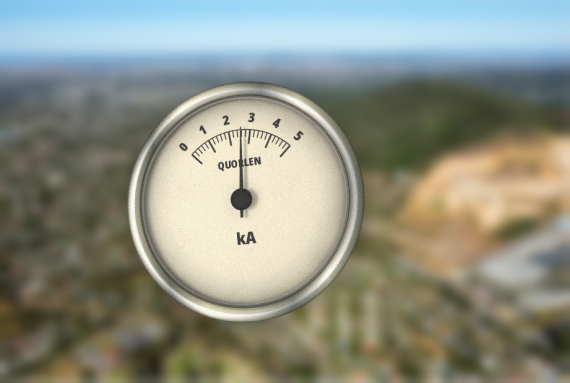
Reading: value=2.6 unit=kA
